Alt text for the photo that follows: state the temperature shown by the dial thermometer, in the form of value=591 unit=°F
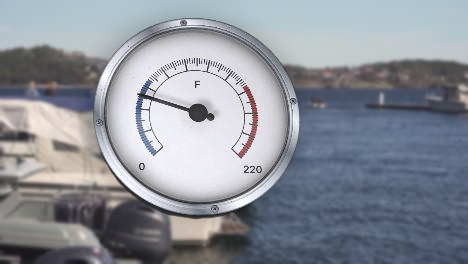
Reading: value=50 unit=°F
